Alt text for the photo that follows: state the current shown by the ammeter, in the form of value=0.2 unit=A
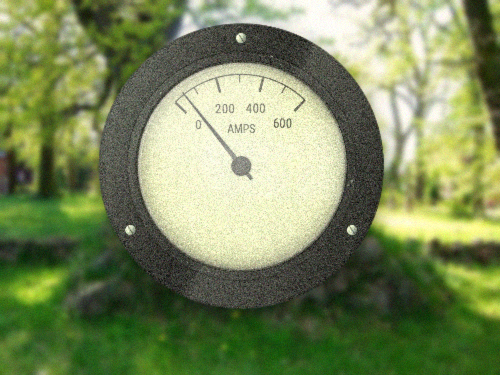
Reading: value=50 unit=A
